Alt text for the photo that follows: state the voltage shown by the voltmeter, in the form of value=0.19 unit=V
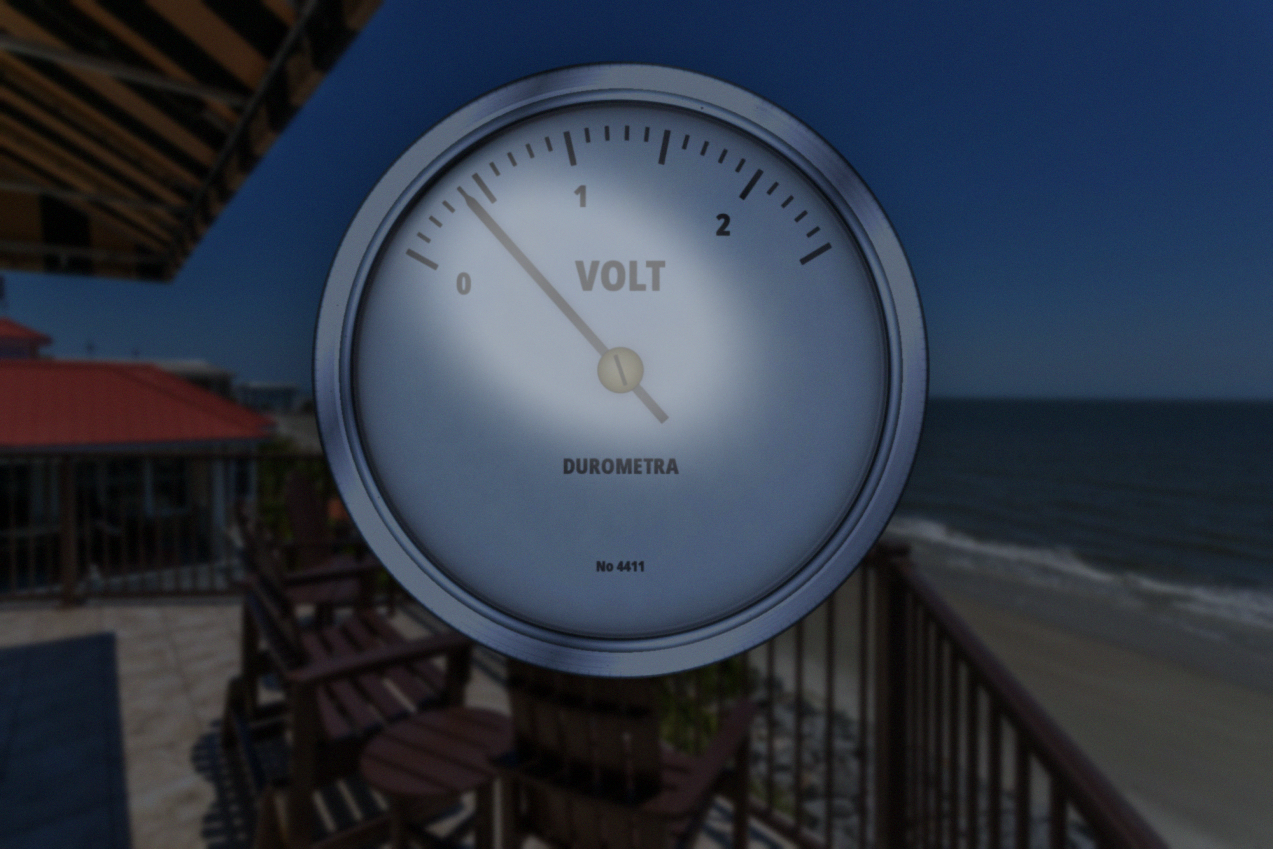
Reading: value=0.4 unit=V
